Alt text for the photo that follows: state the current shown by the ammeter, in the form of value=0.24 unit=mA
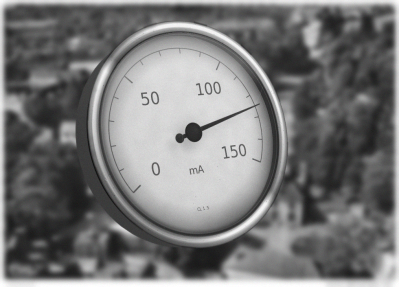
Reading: value=125 unit=mA
